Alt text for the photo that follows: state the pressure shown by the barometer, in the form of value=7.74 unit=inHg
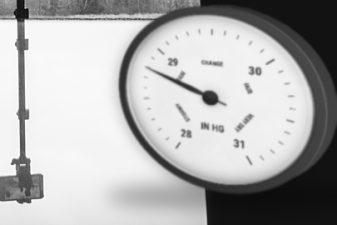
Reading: value=28.8 unit=inHg
